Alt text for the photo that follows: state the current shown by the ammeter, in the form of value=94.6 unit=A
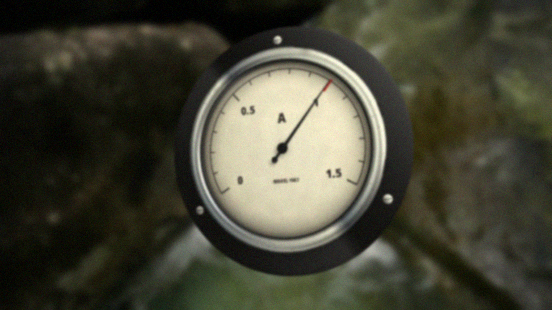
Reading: value=1 unit=A
